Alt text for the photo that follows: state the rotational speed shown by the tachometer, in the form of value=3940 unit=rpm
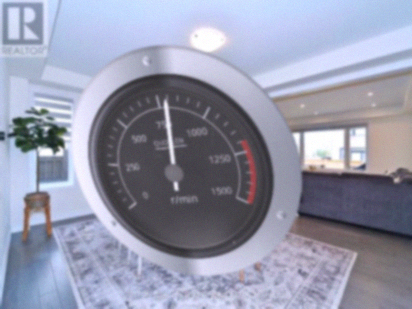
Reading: value=800 unit=rpm
